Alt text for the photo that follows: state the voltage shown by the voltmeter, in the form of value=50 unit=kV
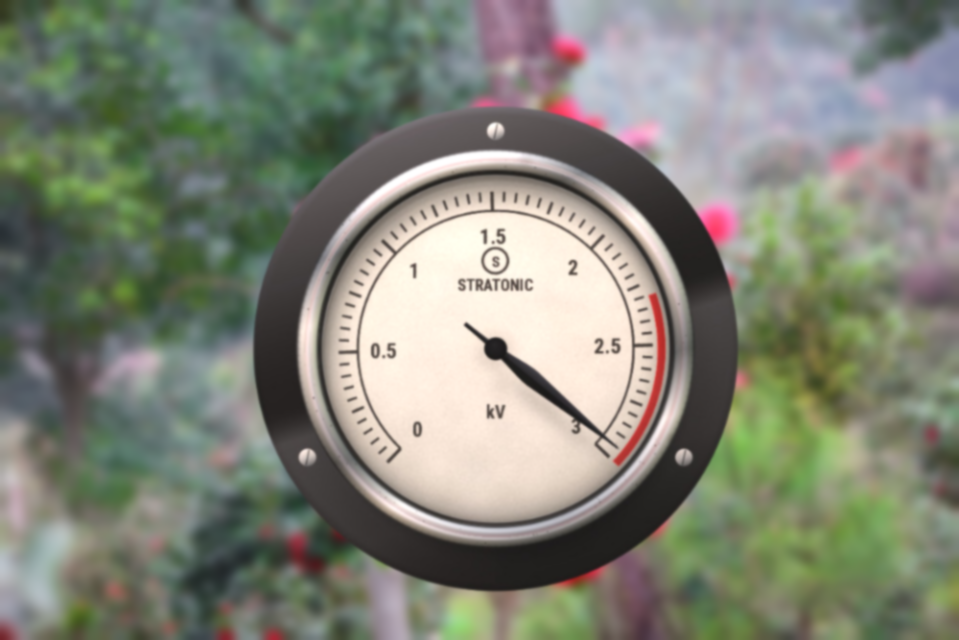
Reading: value=2.95 unit=kV
